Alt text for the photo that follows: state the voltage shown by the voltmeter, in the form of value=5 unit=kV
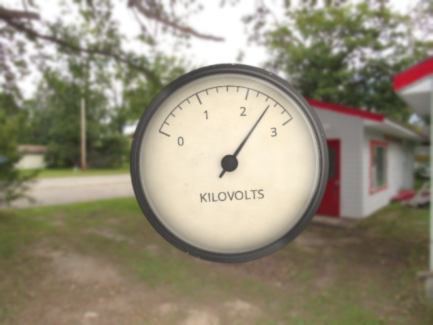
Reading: value=2.5 unit=kV
